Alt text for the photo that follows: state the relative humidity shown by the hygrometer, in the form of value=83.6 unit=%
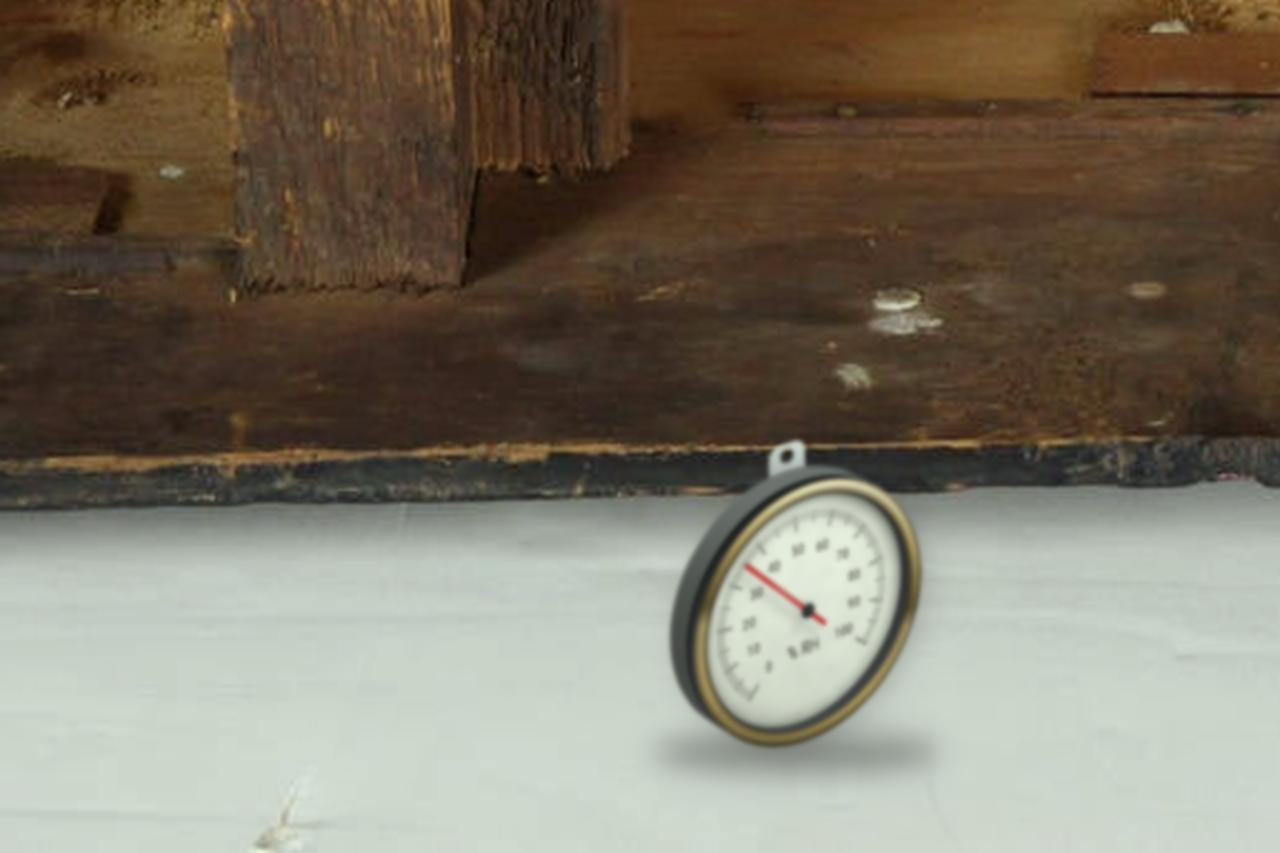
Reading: value=35 unit=%
